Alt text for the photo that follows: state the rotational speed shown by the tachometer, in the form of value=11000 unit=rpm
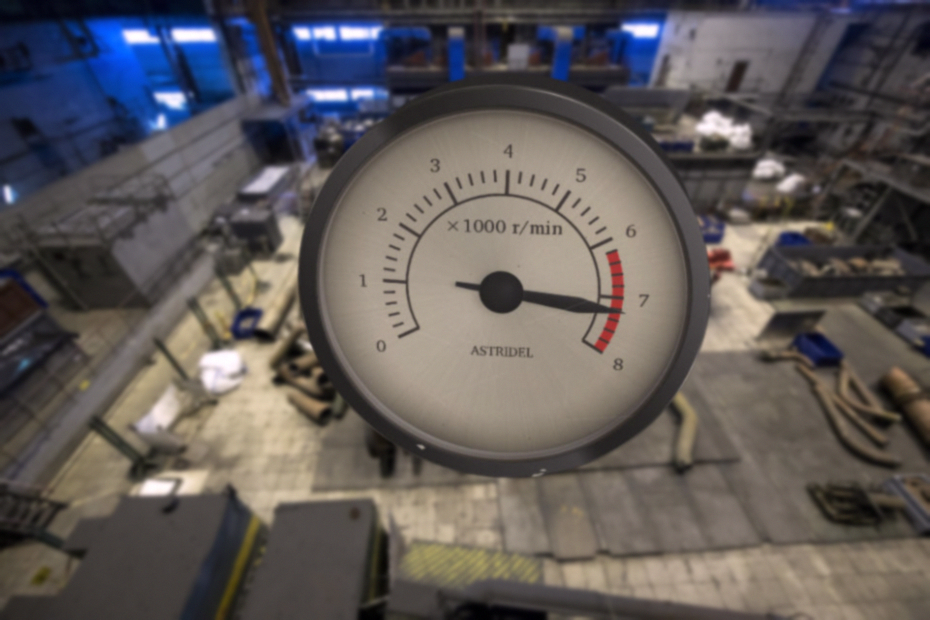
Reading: value=7200 unit=rpm
